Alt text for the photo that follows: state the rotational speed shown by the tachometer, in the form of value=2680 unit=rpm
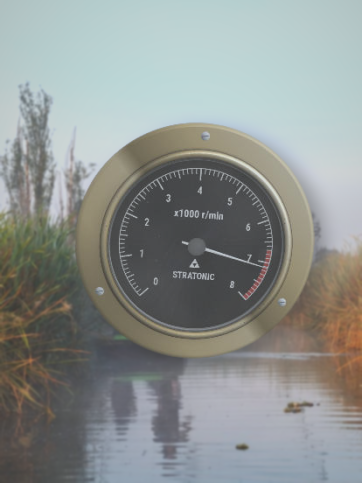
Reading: value=7100 unit=rpm
